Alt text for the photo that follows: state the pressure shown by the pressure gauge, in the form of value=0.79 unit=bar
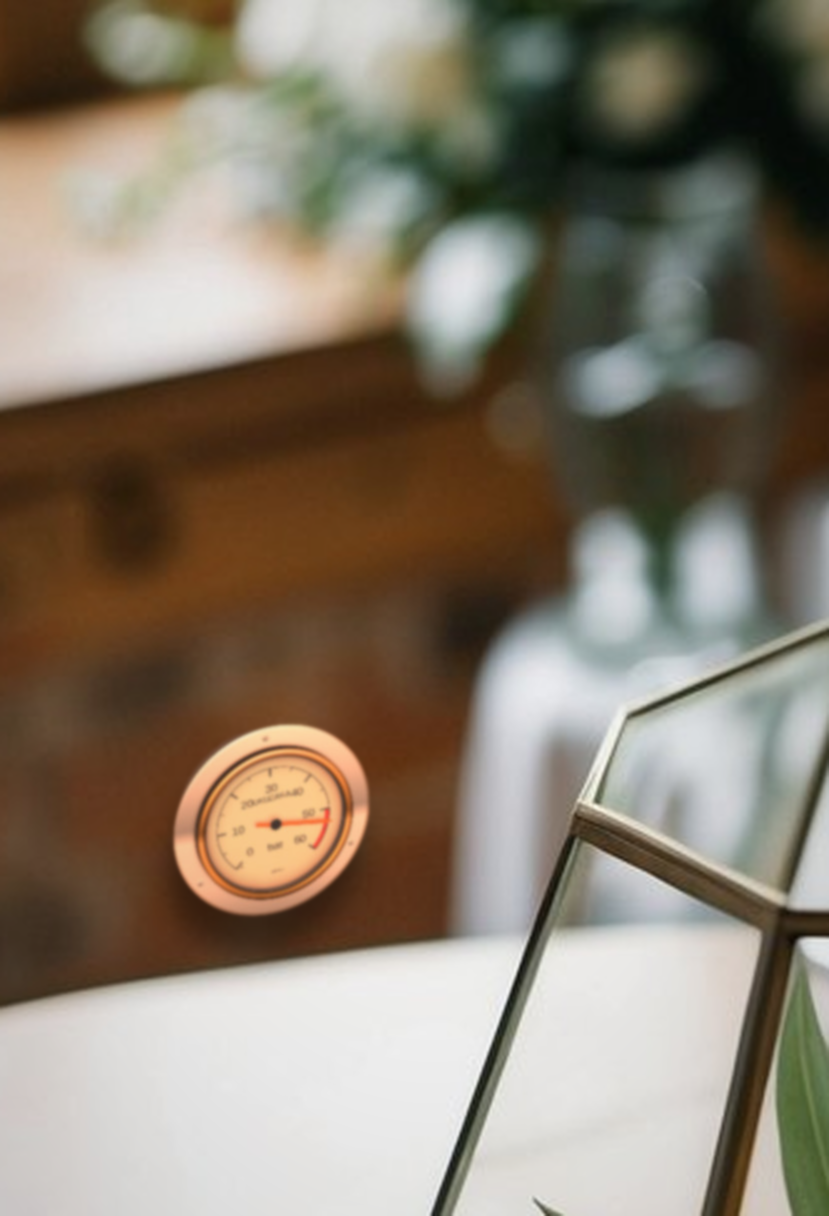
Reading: value=52.5 unit=bar
